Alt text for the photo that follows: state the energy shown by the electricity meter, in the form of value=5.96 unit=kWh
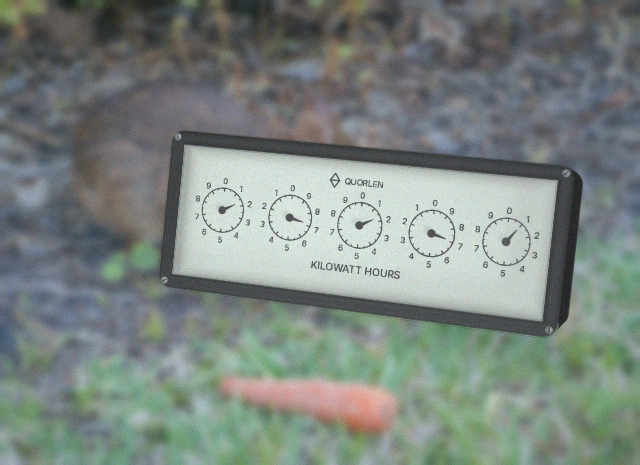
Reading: value=17171 unit=kWh
